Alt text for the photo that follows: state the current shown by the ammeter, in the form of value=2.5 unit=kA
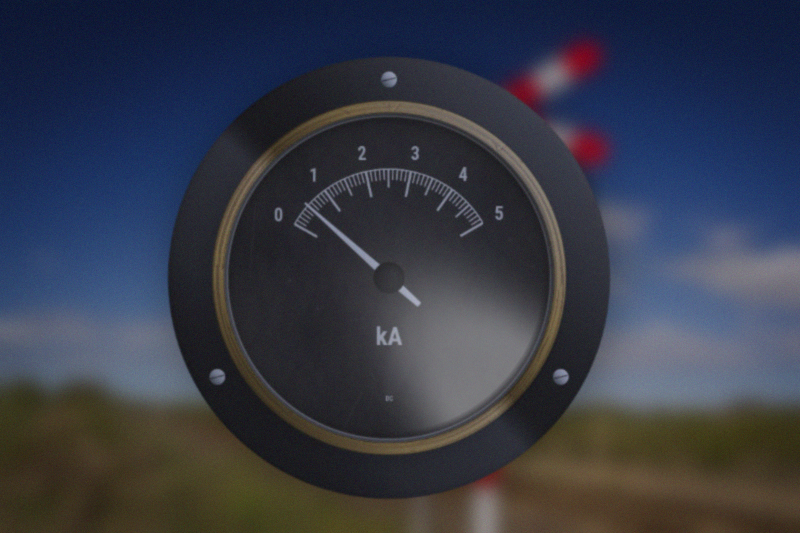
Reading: value=0.5 unit=kA
